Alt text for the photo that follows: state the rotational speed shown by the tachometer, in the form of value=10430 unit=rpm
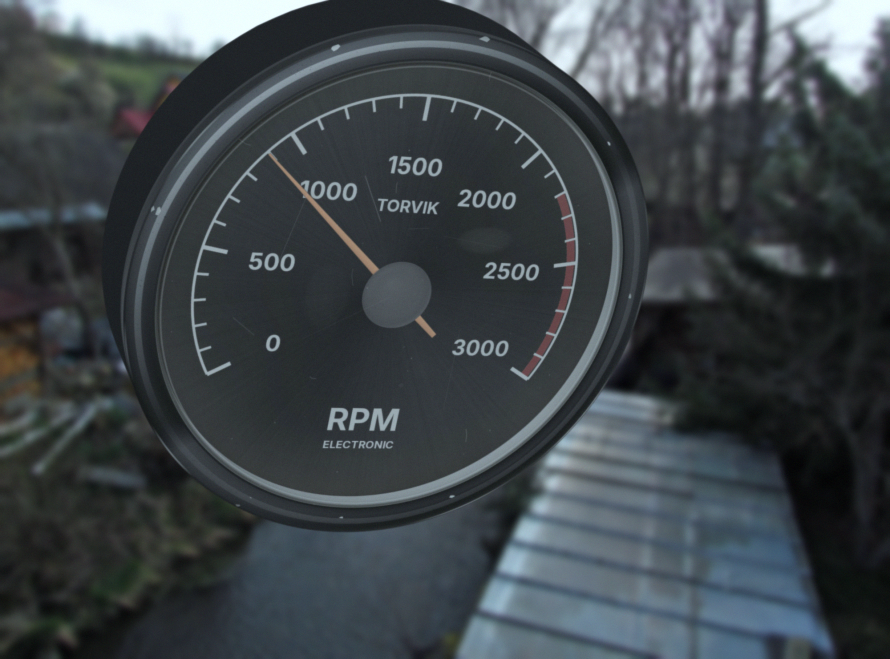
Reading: value=900 unit=rpm
